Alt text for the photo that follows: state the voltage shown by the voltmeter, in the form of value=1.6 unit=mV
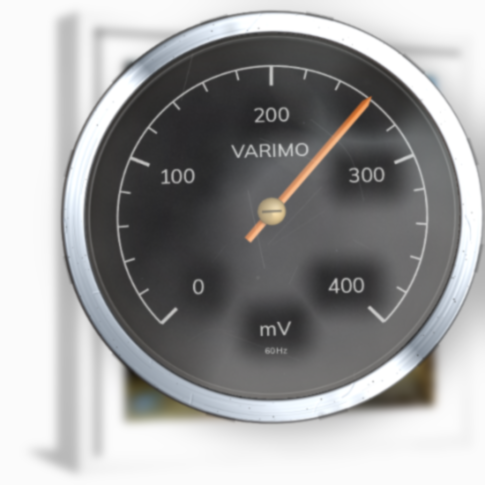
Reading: value=260 unit=mV
